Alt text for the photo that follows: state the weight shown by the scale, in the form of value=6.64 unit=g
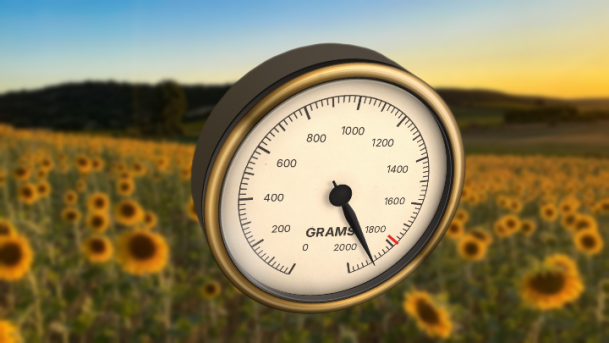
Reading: value=1900 unit=g
